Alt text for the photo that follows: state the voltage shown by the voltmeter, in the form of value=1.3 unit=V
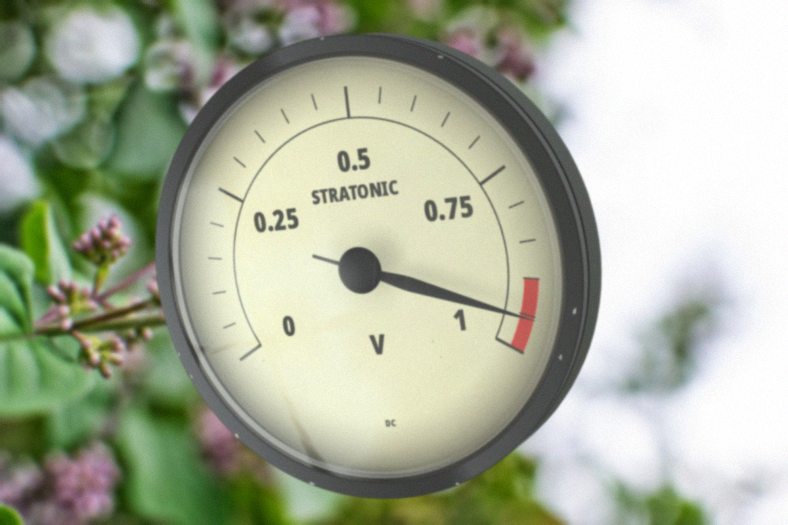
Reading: value=0.95 unit=V
